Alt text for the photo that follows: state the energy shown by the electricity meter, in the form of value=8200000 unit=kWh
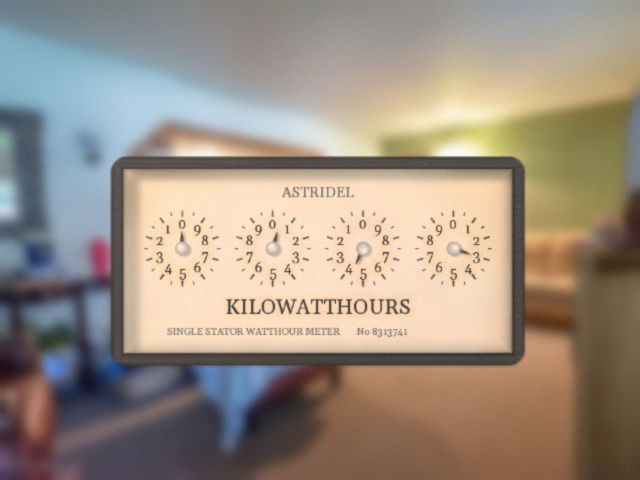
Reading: value=43 unit=kWh
